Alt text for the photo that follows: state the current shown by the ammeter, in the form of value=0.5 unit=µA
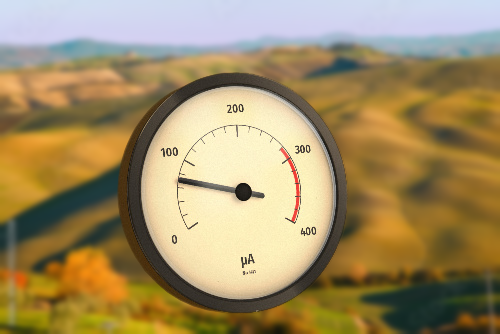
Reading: value=70 unit=µA
